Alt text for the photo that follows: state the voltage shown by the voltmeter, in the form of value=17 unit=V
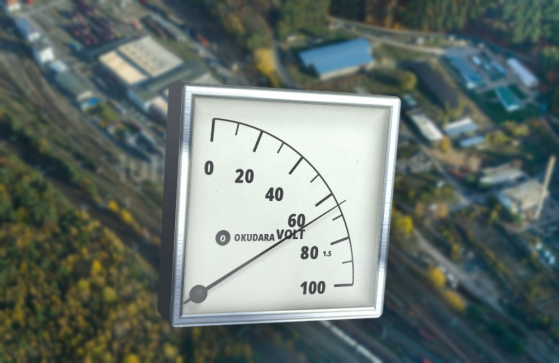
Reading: value=65 unit=V
